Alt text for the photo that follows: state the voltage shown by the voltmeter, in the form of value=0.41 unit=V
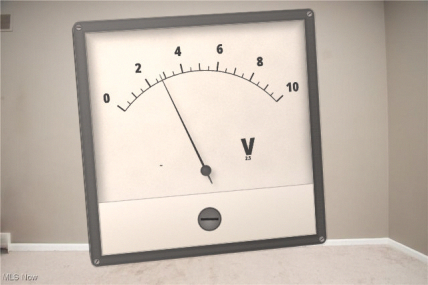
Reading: value=2.75 unit=V
